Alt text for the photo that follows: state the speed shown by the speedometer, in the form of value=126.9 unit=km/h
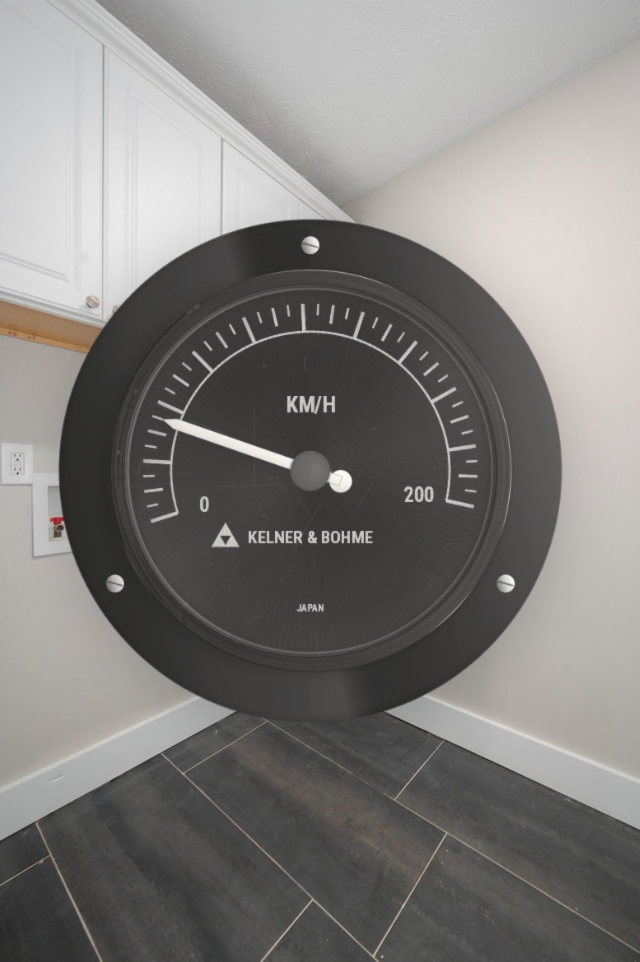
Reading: value=35 unit=km/h
